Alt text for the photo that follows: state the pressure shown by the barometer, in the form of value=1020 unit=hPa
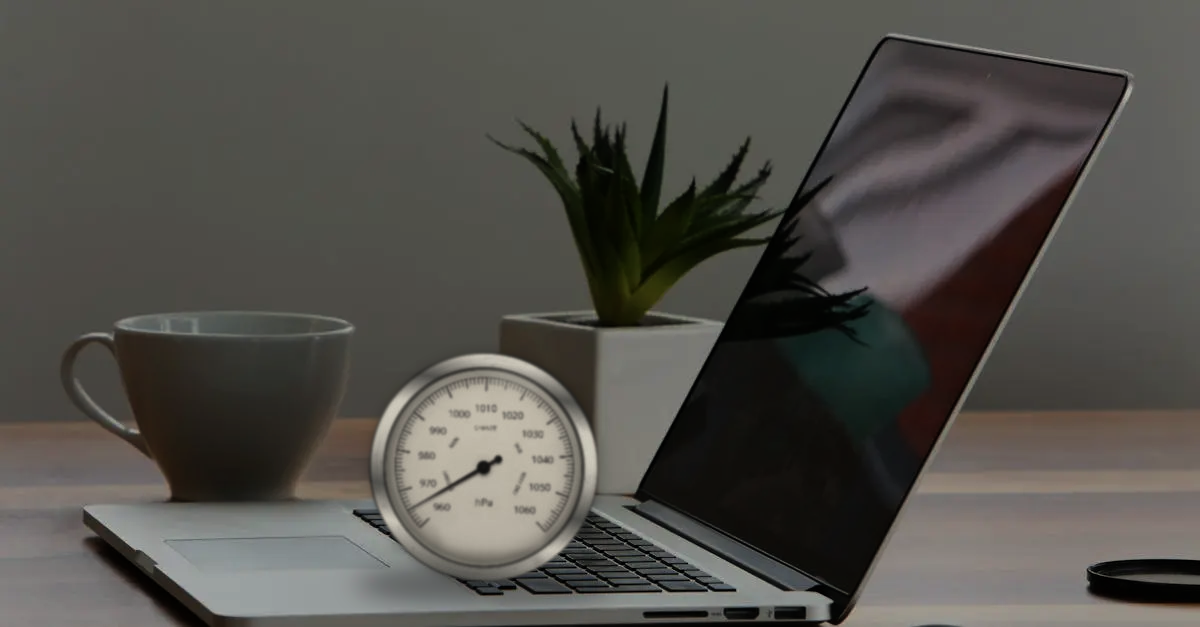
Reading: value=965 unit=hPa
